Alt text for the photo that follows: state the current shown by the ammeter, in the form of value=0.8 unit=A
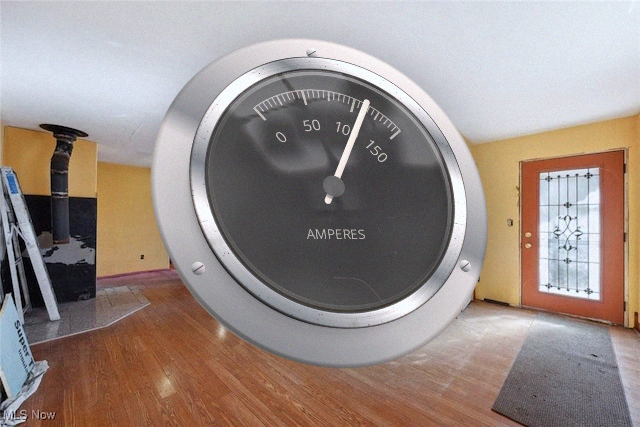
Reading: value=110 unit=A
